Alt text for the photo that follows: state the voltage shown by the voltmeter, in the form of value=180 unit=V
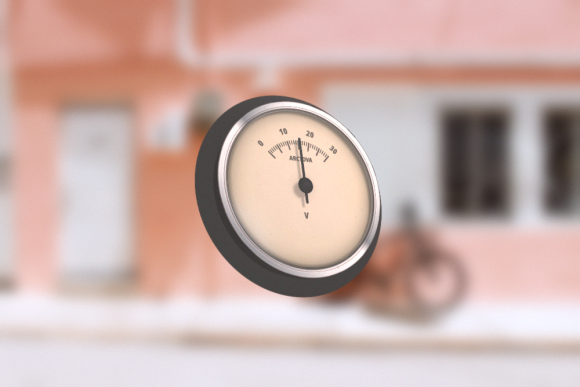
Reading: value=15 unit=V
